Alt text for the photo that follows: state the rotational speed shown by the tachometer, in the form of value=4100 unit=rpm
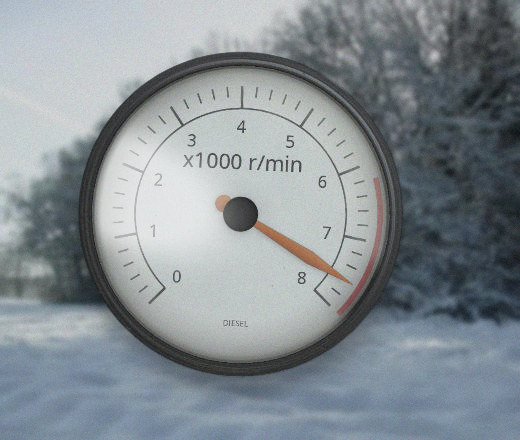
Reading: value=7600 unit=rpm
